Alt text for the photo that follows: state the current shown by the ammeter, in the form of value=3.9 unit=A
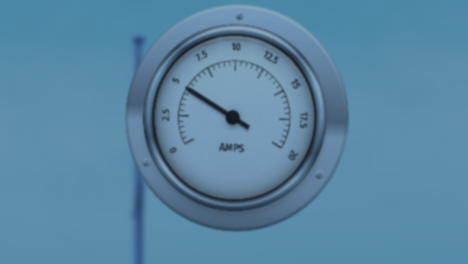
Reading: value=5 unit=A
